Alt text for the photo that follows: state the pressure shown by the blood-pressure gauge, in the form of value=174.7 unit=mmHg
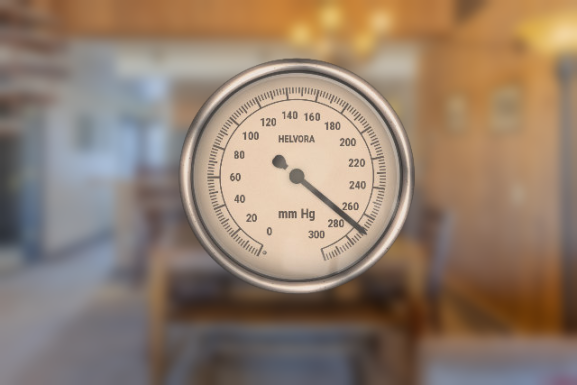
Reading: value=270 unit=mmHg
